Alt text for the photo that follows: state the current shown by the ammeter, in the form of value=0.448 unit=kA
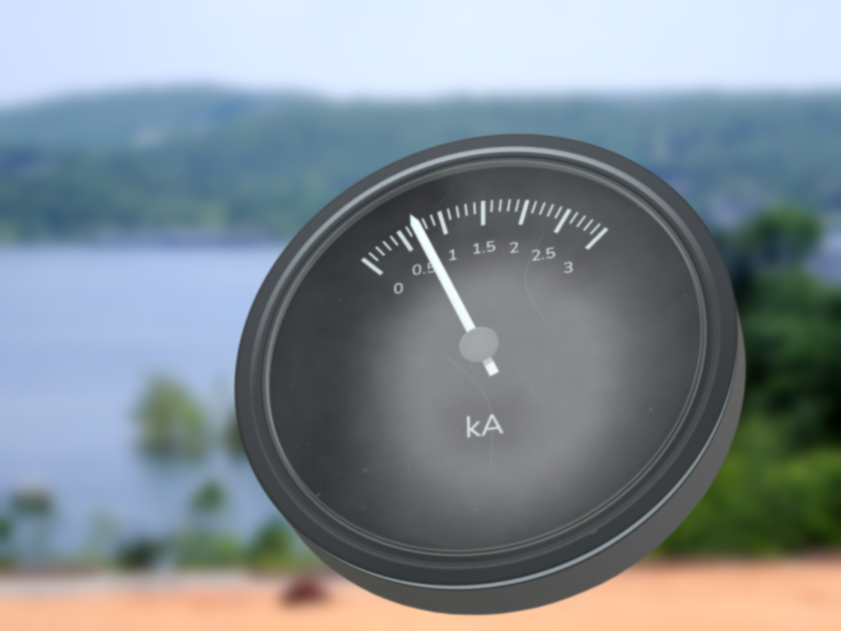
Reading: value=0.7 unit=kA
